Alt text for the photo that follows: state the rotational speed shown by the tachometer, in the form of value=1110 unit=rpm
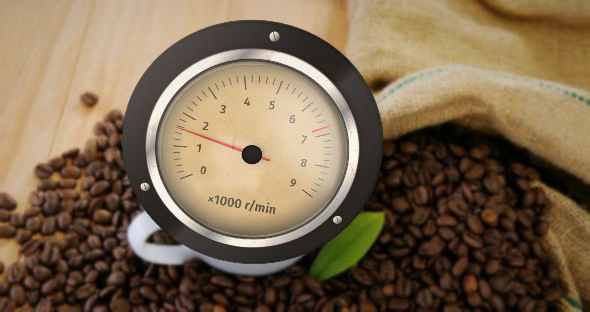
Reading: value=1600 unit=rpm
